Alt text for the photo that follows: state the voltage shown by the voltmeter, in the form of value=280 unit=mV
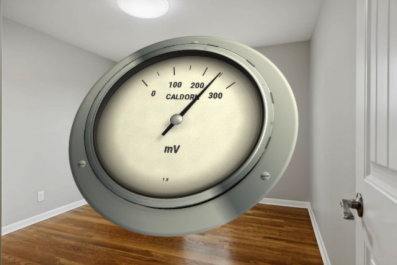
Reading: value=250 unit=mV
